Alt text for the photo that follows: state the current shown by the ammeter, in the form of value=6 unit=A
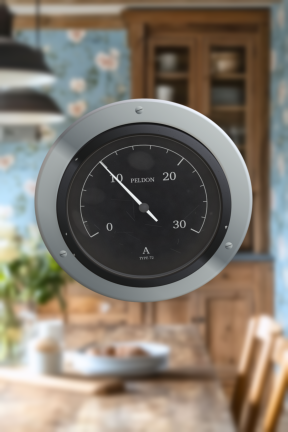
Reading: value=10 unit=A
